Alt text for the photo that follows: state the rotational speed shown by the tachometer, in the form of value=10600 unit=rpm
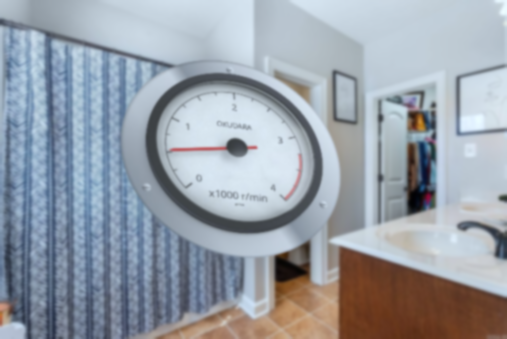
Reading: value=500 unit=rpm
